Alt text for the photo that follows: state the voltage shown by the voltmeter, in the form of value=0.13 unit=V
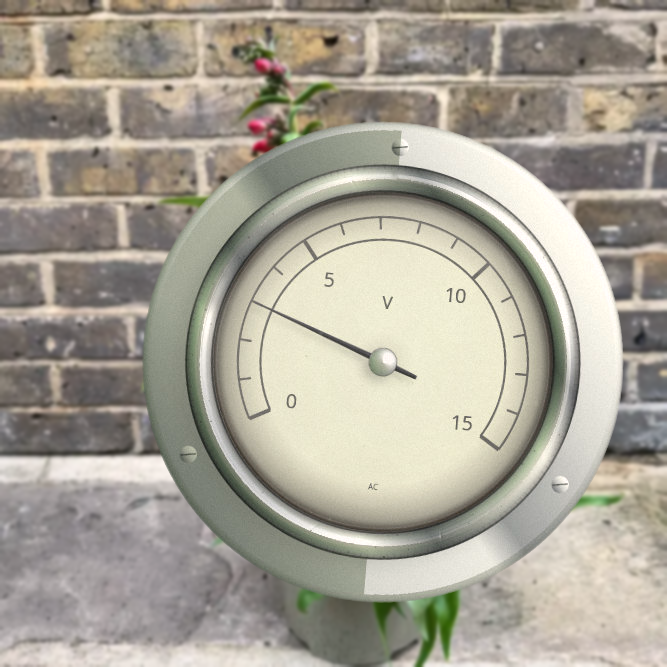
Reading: value=3 unit=V
